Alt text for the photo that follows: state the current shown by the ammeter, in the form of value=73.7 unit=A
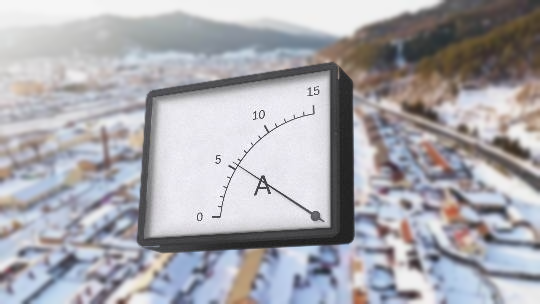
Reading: value=5.5 unit=A
